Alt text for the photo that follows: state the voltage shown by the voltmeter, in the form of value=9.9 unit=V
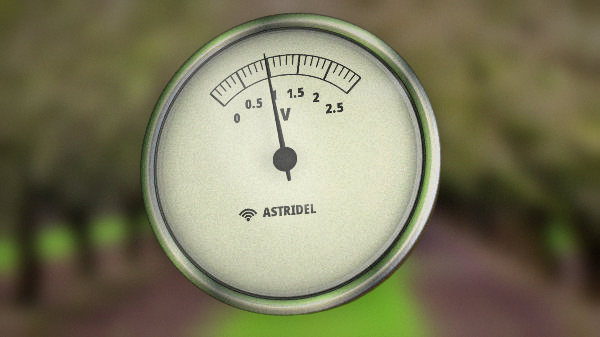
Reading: value=1 unit=V
